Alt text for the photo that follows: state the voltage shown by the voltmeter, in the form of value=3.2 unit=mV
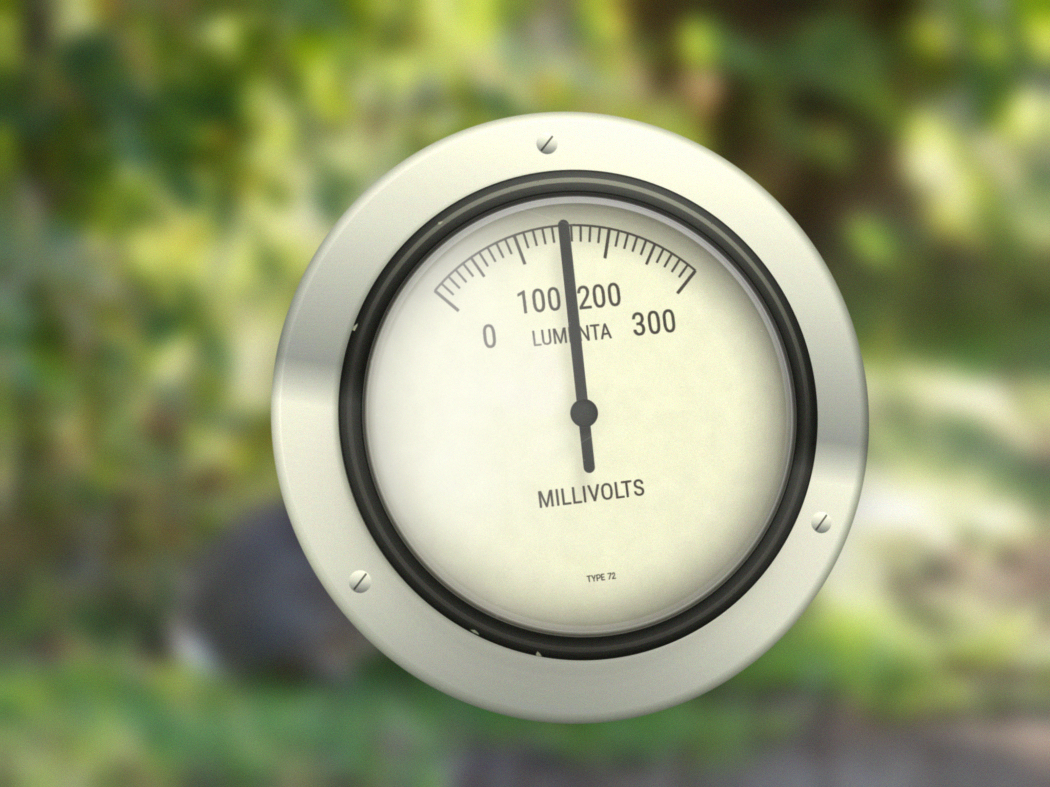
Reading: value=150 unit=mV
